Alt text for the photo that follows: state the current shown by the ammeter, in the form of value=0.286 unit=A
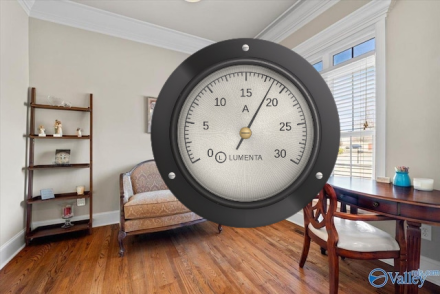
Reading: value=18.5 unit=A
